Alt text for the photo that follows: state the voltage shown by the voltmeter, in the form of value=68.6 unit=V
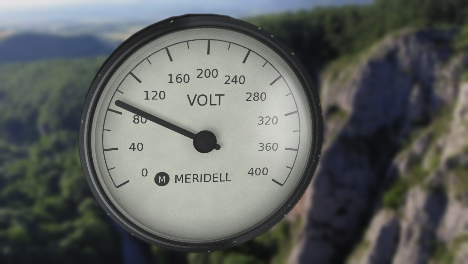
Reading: value=90 unit=V
